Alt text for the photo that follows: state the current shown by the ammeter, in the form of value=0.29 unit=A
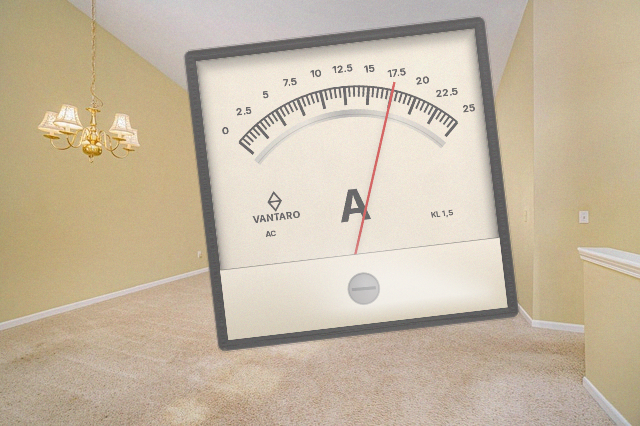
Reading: value=17.5 unit=A
